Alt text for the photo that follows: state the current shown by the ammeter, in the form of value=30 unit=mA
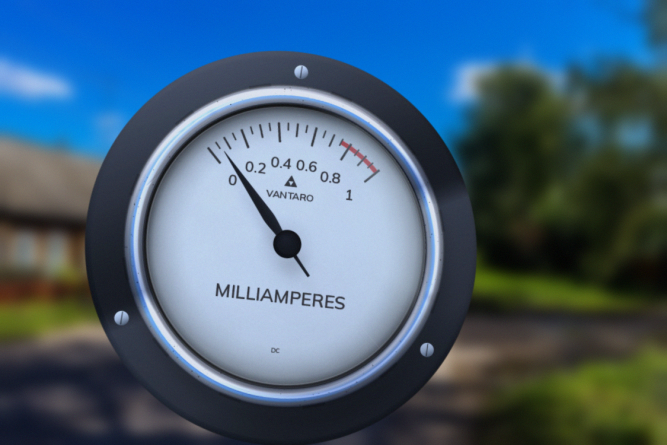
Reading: value=0.05 unit=mA
